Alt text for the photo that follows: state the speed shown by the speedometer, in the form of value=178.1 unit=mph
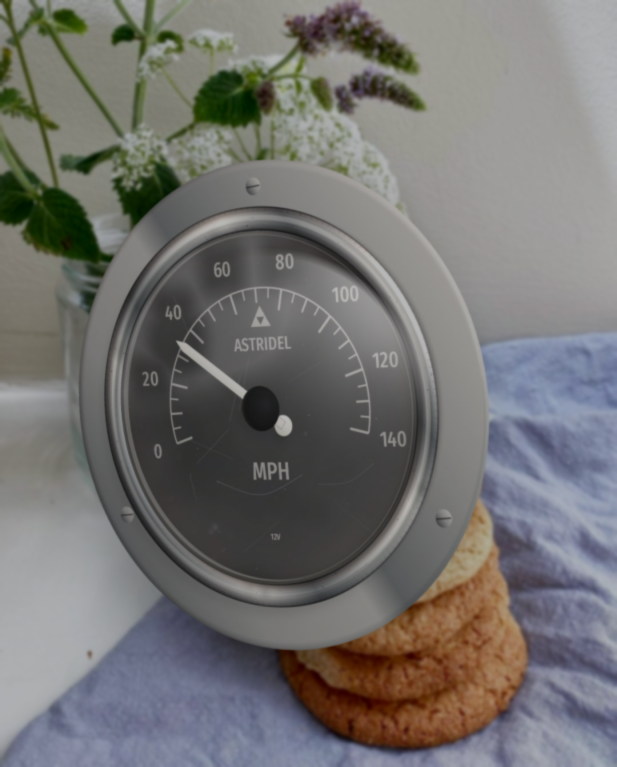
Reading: value=35 unit=mph
